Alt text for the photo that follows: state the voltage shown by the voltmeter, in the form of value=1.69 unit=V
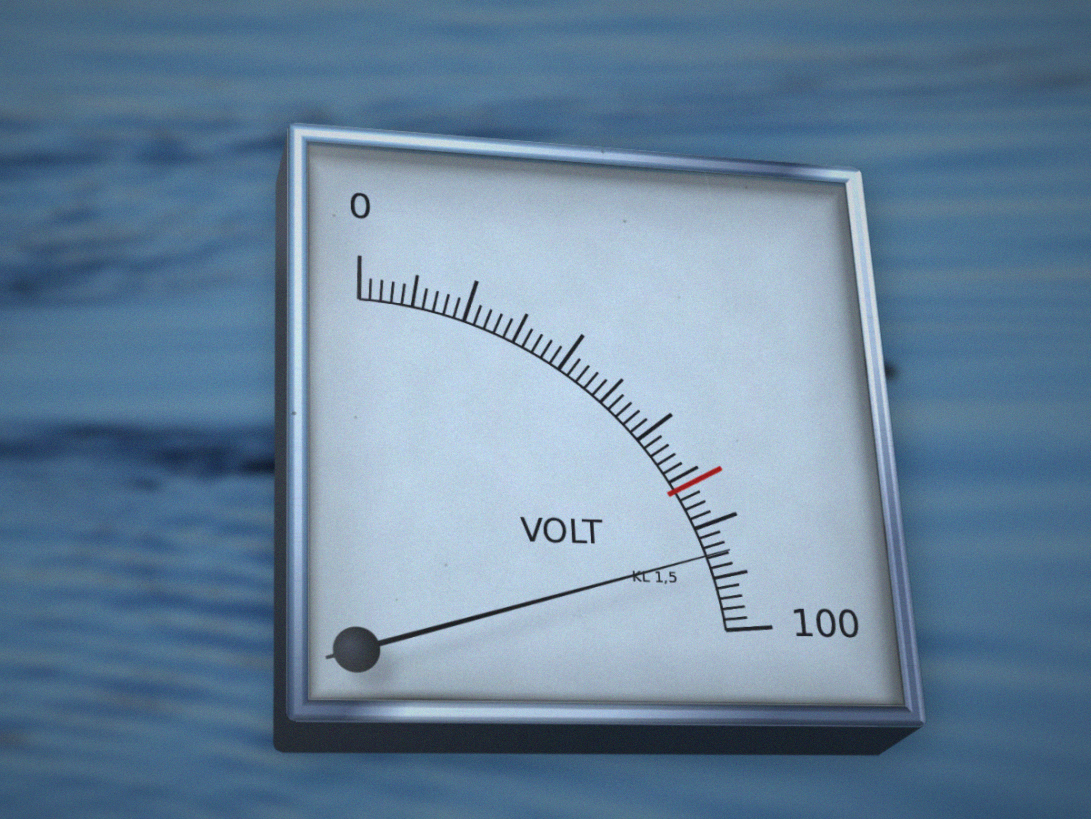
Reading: value=86 unit=V
